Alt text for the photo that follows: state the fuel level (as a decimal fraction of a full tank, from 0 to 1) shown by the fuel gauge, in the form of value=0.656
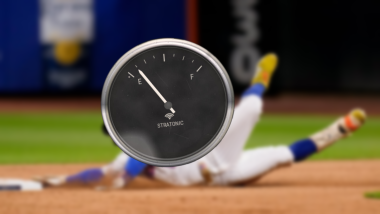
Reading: value=0.125
